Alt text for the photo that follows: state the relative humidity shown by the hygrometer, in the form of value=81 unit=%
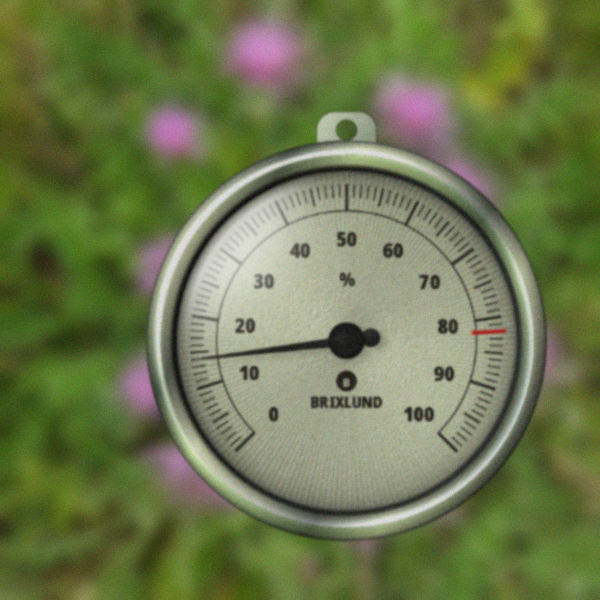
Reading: value=14 unit=%
